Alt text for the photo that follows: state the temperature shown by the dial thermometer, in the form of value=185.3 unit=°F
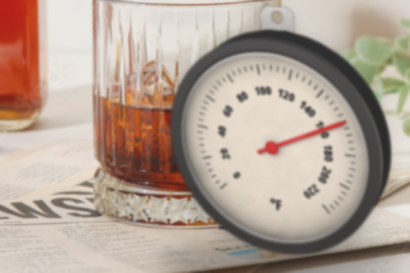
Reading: value=160 unit=°F
